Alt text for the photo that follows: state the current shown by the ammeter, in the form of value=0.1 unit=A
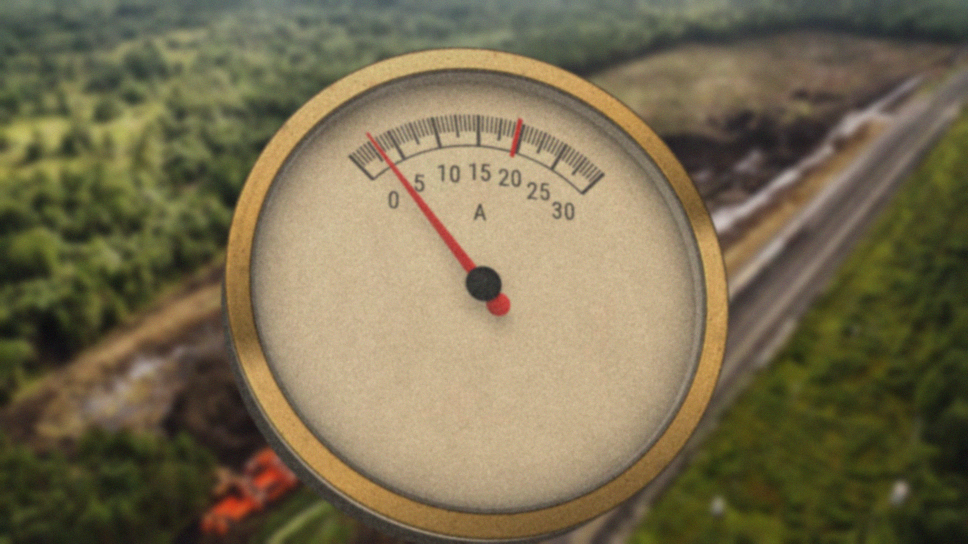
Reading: value=2.5 unit=A
